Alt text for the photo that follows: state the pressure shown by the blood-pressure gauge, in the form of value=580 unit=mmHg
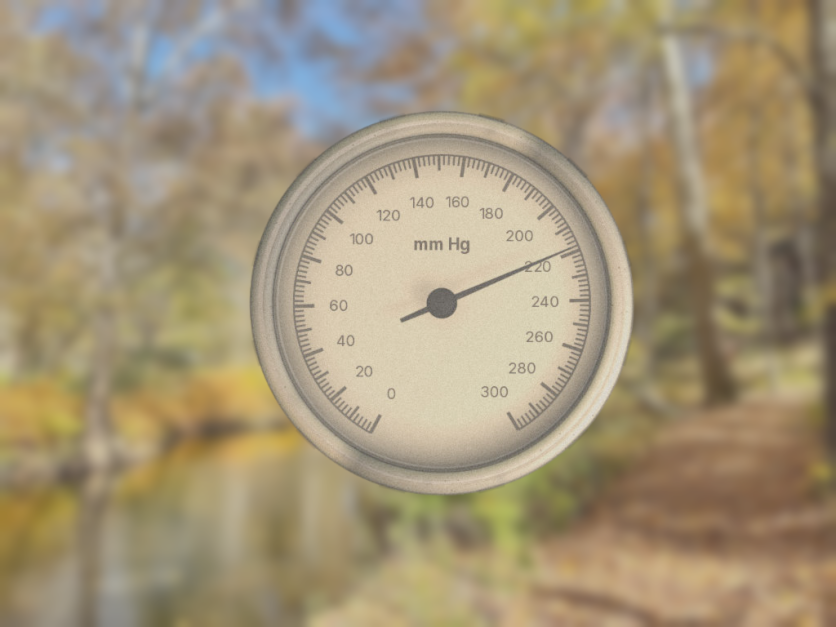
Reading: value=218 unit=mmHg
